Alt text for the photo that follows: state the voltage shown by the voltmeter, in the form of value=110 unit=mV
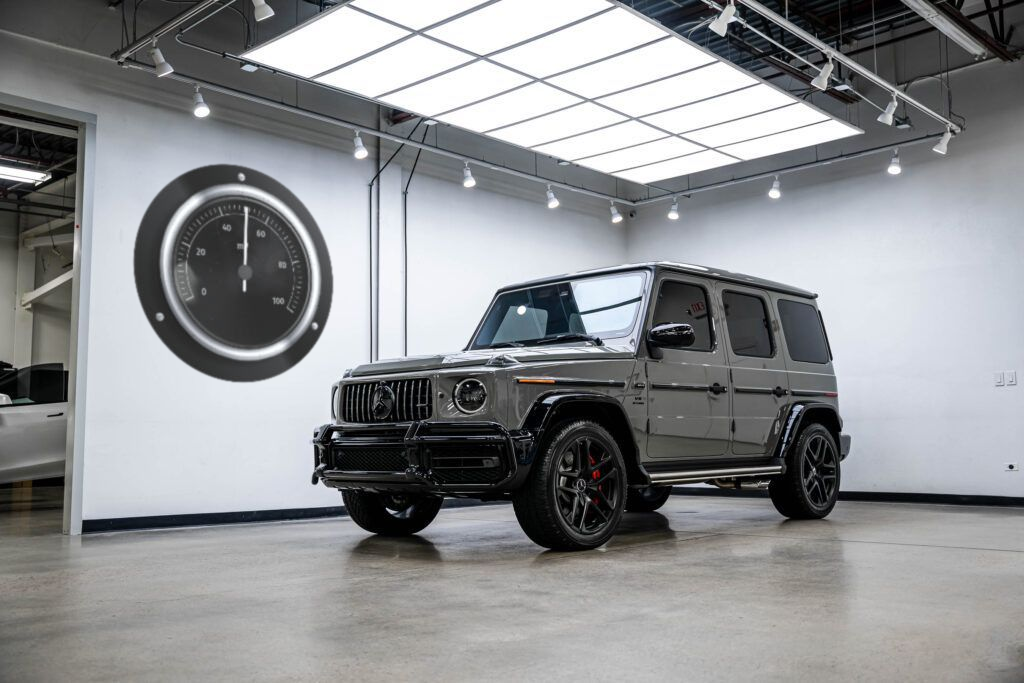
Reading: value=50 unit=mV
